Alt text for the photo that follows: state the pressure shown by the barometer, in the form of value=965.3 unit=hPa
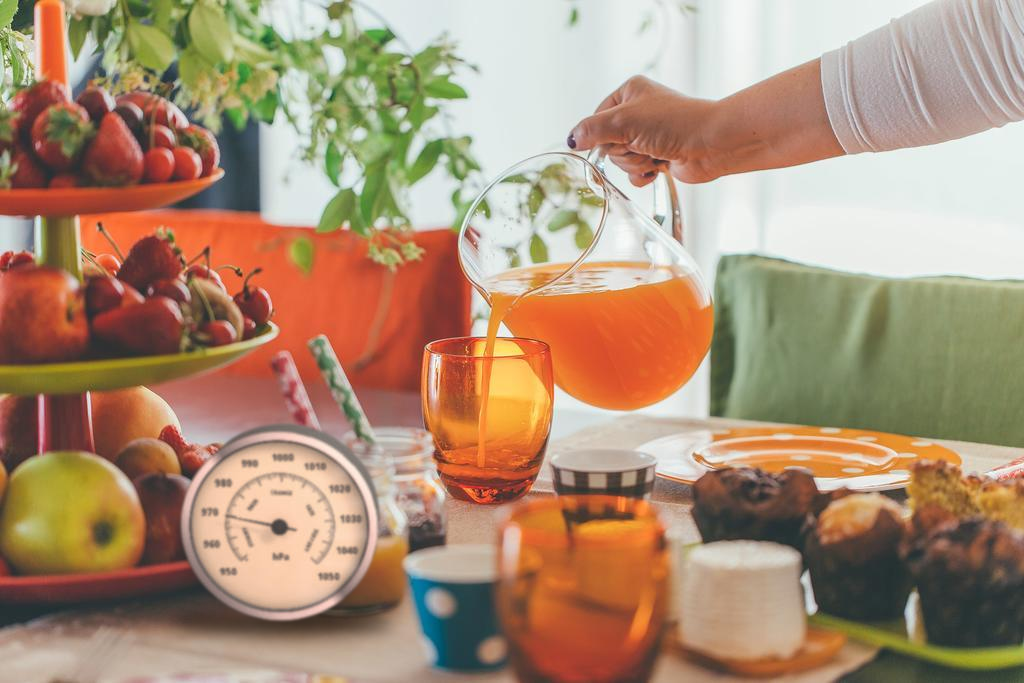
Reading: value=970 unit=hPa
